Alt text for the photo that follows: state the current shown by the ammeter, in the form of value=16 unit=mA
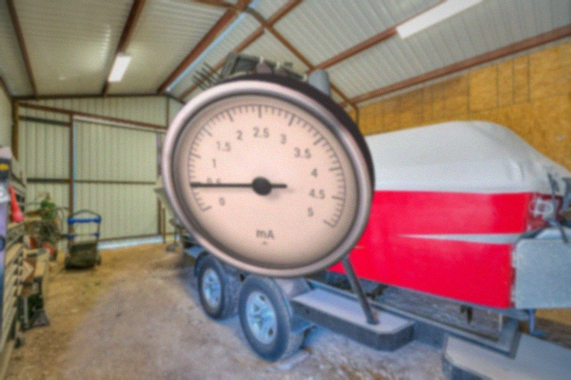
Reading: value=0.5 unit=mA
